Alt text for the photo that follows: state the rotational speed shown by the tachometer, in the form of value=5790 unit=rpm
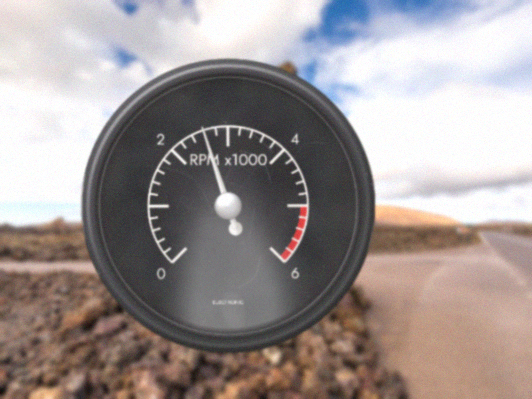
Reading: value=2600 unit=rpm
